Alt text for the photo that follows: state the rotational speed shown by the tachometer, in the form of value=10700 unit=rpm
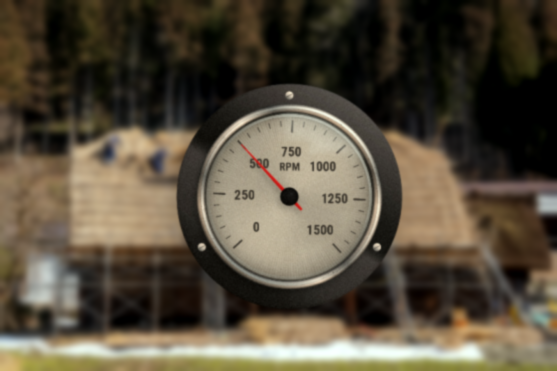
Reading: value=500 unit=rpm
